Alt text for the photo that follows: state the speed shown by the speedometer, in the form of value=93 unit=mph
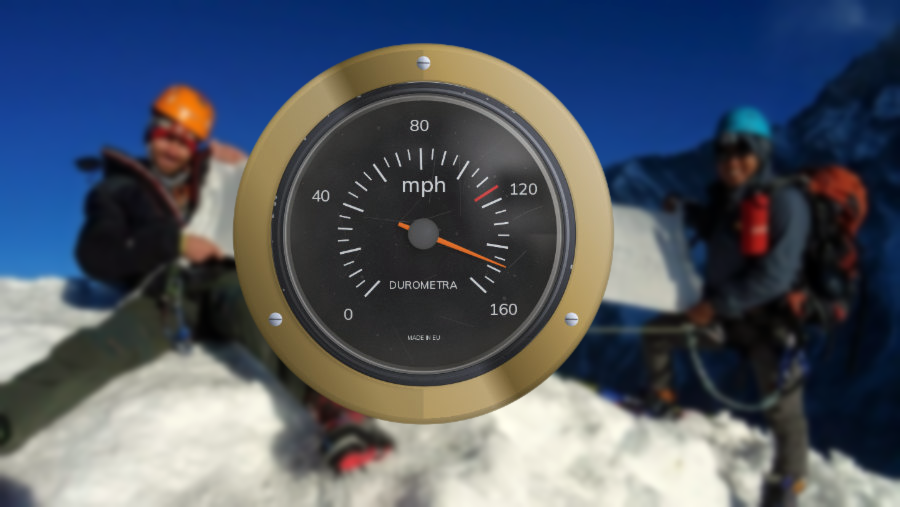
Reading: value=147.5 unit=mph
